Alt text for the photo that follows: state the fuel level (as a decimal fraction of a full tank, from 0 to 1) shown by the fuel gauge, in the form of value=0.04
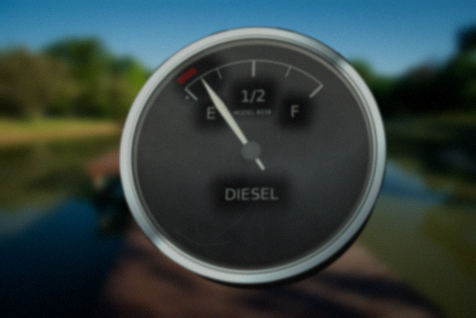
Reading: value=0.125
